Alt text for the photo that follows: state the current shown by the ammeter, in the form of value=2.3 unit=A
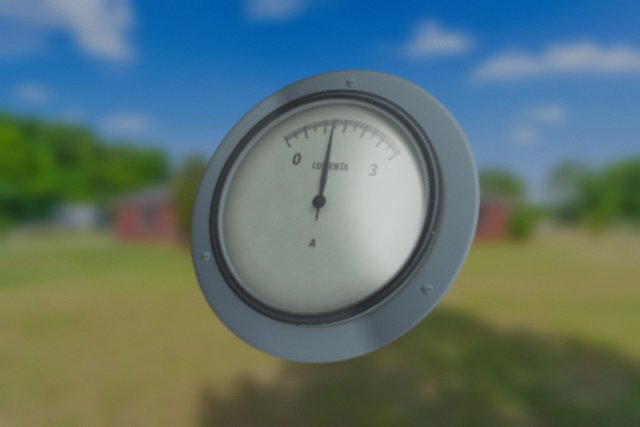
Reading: value=1.25 unit=A
